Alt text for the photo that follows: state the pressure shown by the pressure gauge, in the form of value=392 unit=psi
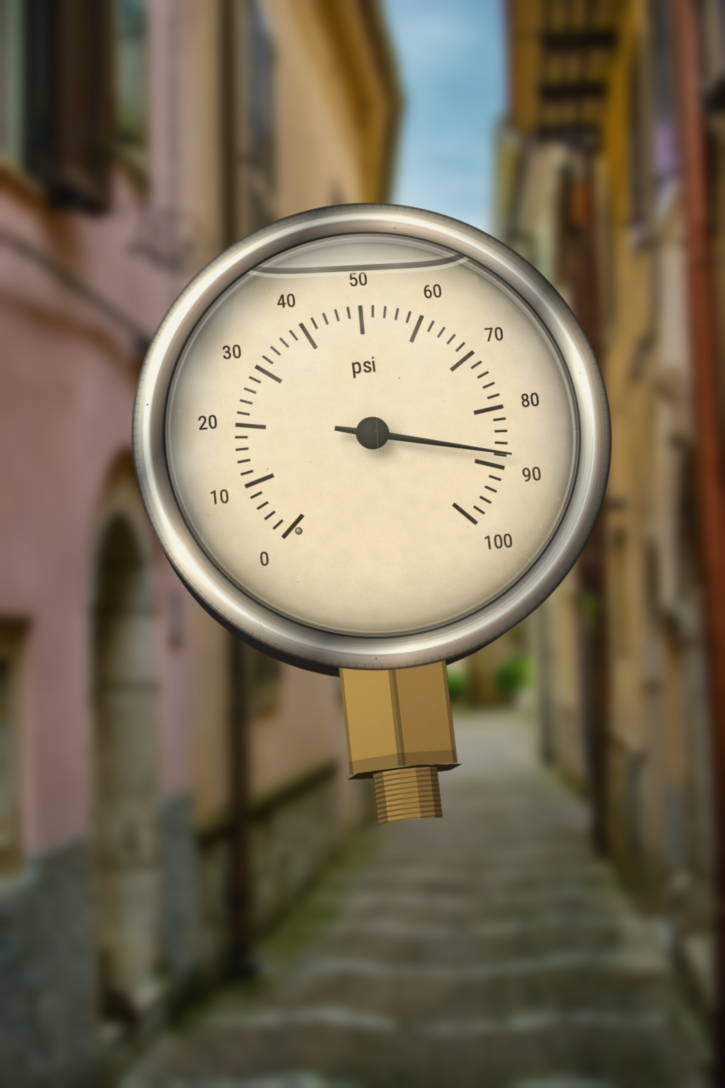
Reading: value=88 unit=psi
